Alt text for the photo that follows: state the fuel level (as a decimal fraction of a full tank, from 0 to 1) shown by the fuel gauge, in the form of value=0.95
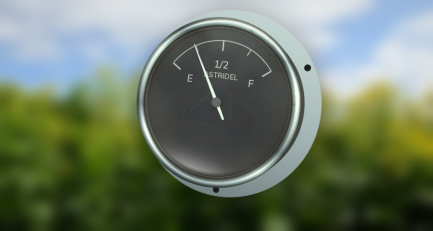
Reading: value=0.25
